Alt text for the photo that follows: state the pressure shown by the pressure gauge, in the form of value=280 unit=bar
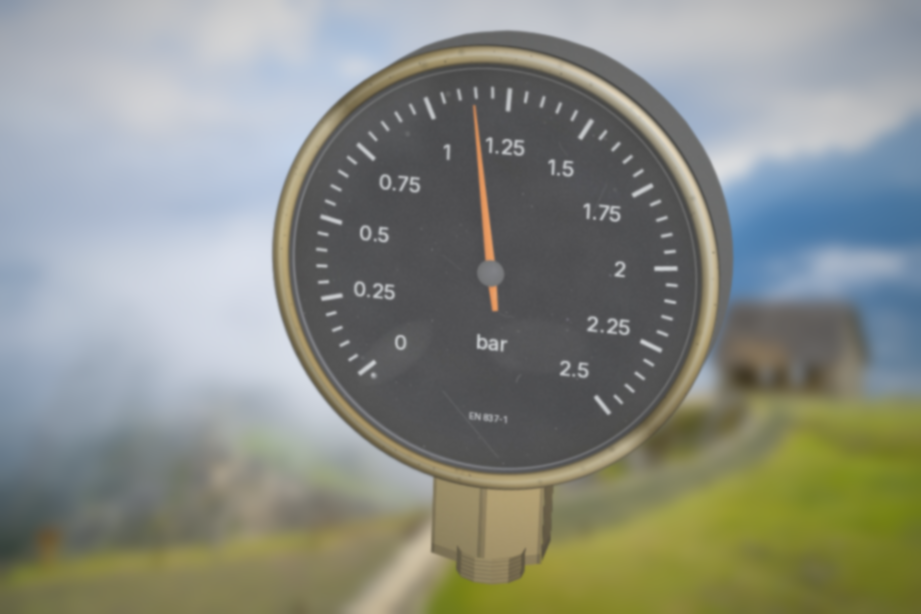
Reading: value=1.15 unit=bar
